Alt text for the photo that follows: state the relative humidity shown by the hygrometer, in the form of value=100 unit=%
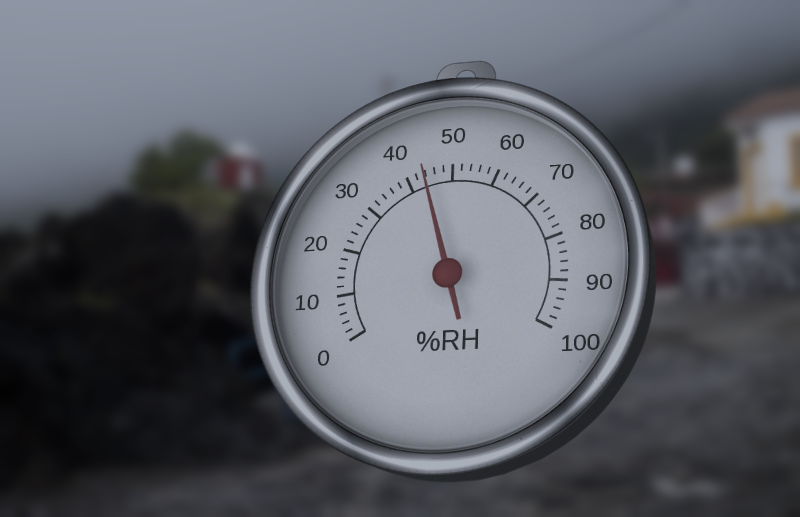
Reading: value=44 unit=%
